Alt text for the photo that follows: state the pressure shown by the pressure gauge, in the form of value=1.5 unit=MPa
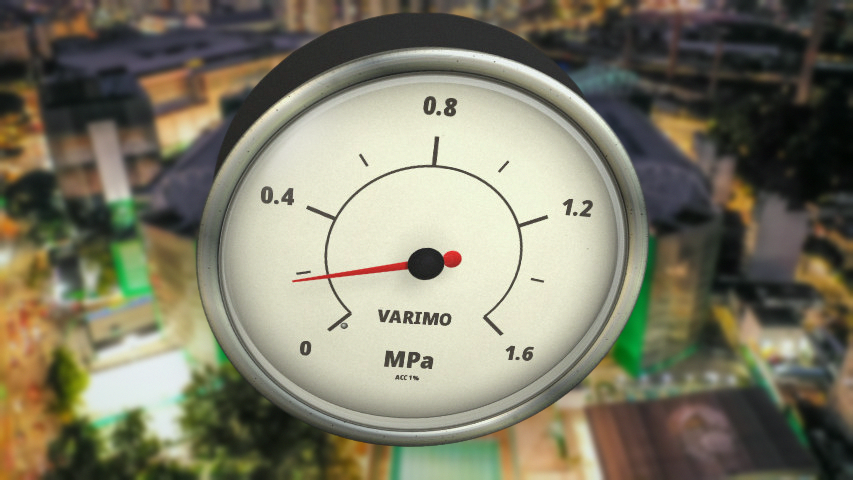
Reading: value=0.2 unit=MPa
